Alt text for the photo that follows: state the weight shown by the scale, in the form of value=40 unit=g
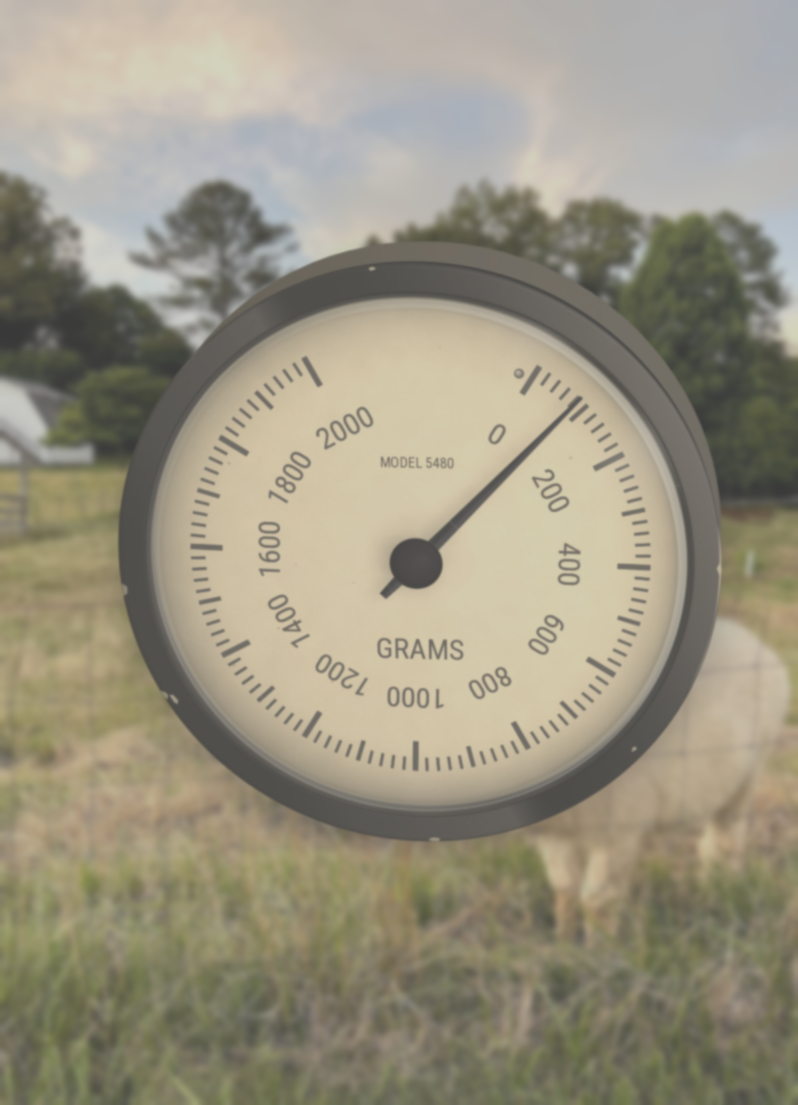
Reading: value=80 unit=g
